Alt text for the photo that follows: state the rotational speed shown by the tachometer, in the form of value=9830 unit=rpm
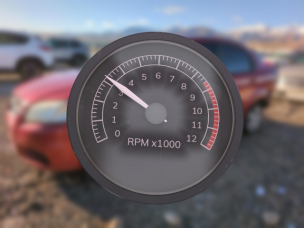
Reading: value=3200 unit=rpm
